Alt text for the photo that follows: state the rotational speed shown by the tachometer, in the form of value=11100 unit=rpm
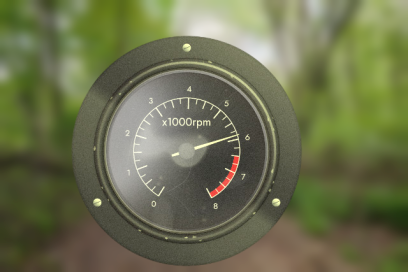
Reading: value=5875 unit=rpm
